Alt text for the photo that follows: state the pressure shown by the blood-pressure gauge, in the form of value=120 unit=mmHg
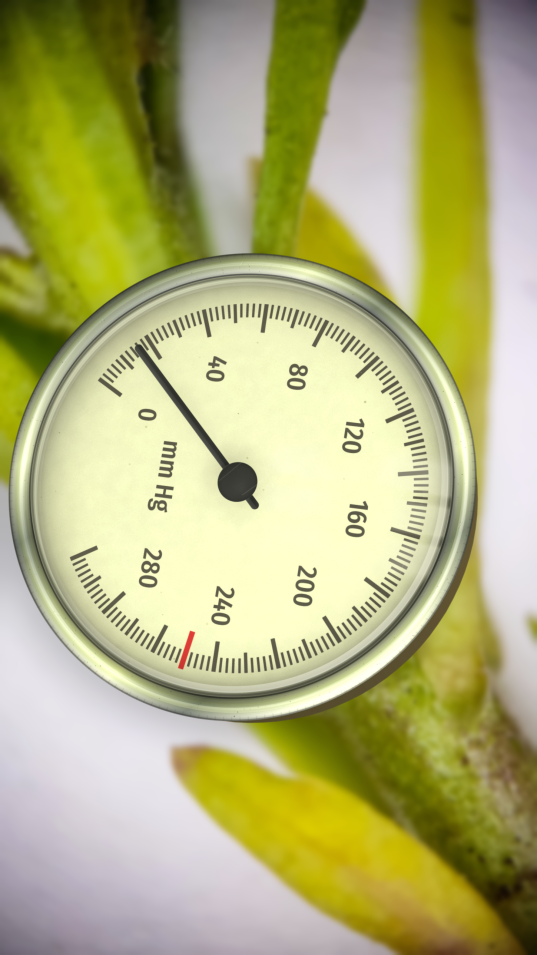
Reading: value=16 unit=mmHg
